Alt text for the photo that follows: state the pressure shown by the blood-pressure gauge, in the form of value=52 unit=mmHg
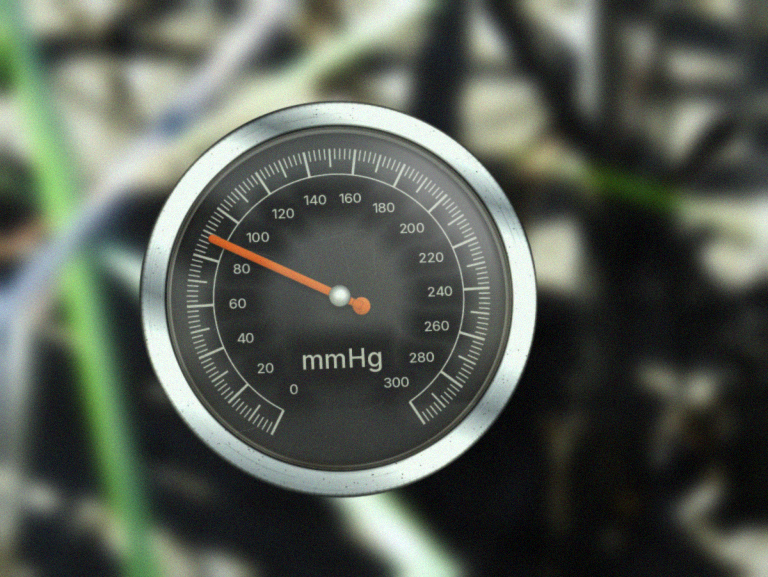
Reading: value=88 unit=mmHg
